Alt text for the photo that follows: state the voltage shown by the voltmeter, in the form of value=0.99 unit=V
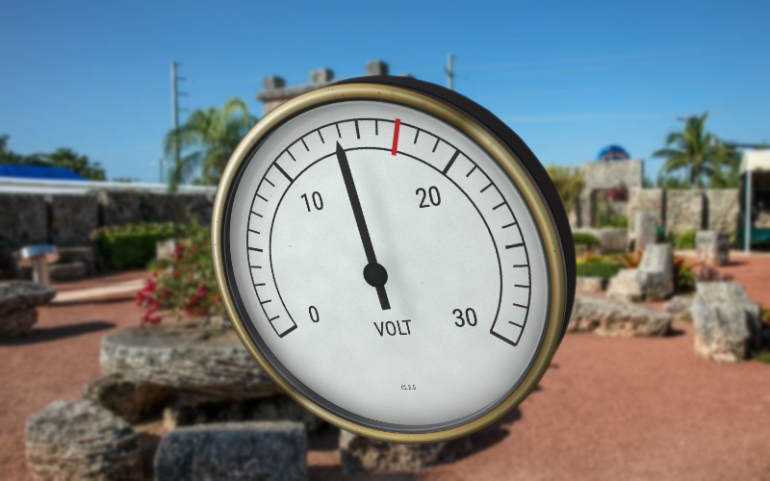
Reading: value=14 unit=V
